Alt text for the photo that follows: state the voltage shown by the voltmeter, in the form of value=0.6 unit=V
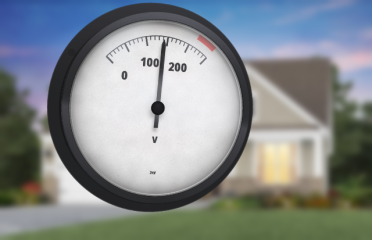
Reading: value=140 unit=V
